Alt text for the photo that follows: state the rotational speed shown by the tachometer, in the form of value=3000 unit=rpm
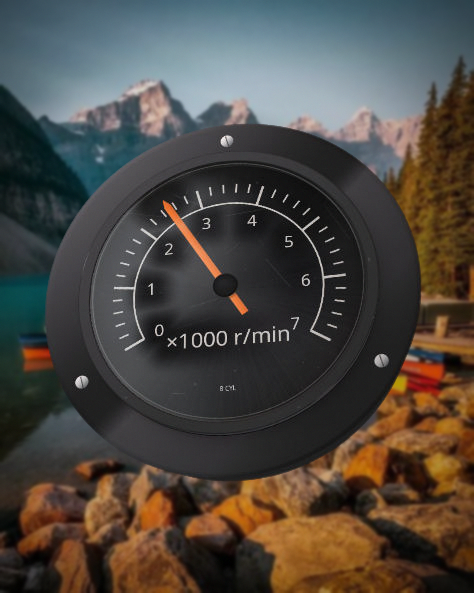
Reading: value=2500 unit=rpm
